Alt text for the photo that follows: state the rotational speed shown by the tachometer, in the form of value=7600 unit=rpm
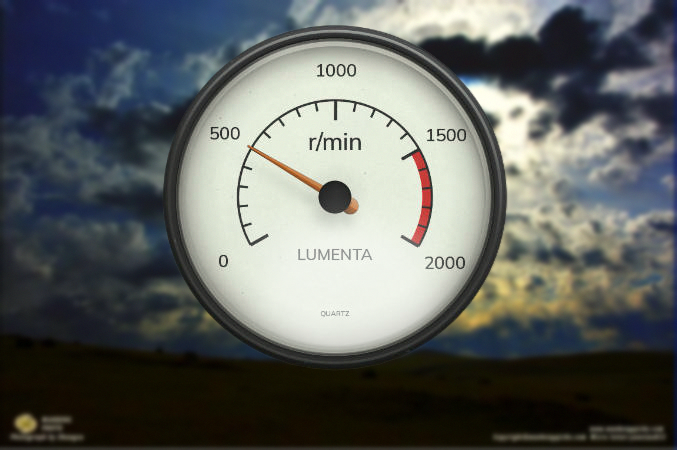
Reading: value=500 unit=rpm
